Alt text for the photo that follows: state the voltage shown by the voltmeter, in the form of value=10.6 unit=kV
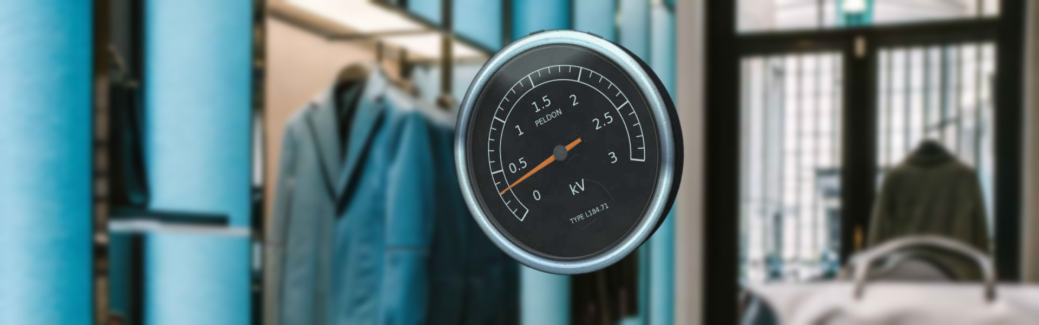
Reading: value=0.3 unit=kV
